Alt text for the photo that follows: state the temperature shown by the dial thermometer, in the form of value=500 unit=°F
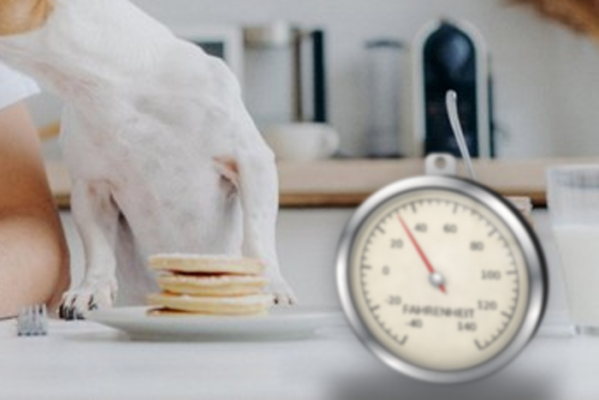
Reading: value=32 unit=°F
